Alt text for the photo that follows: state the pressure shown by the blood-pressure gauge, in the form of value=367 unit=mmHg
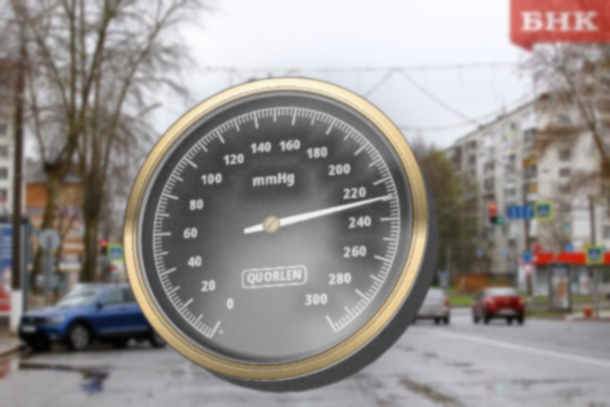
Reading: value=230 unit=mmHg
